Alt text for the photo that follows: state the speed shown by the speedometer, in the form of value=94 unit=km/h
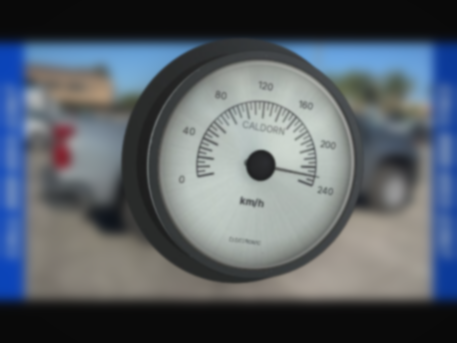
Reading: value=230 unit=km/h
